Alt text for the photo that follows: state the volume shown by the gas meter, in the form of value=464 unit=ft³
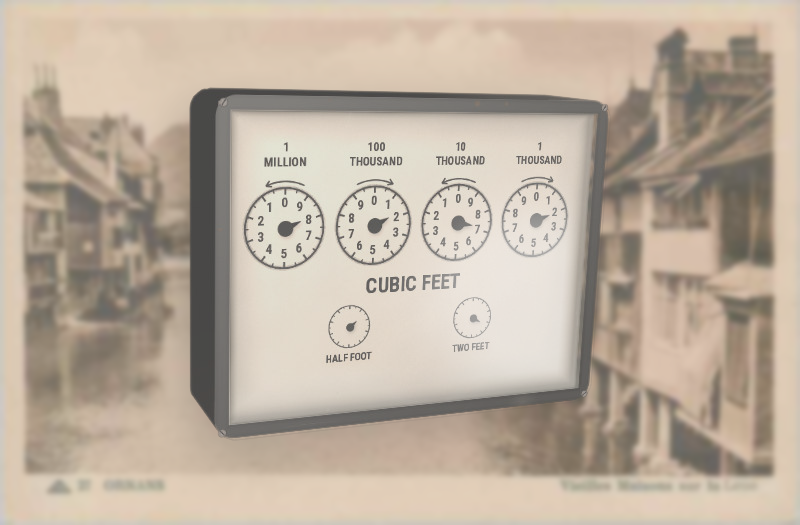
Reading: value=817200 unit=ft³
